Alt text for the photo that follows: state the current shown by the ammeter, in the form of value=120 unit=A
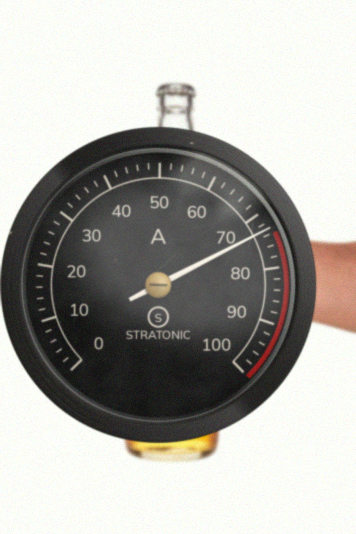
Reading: value=73 unit=A
